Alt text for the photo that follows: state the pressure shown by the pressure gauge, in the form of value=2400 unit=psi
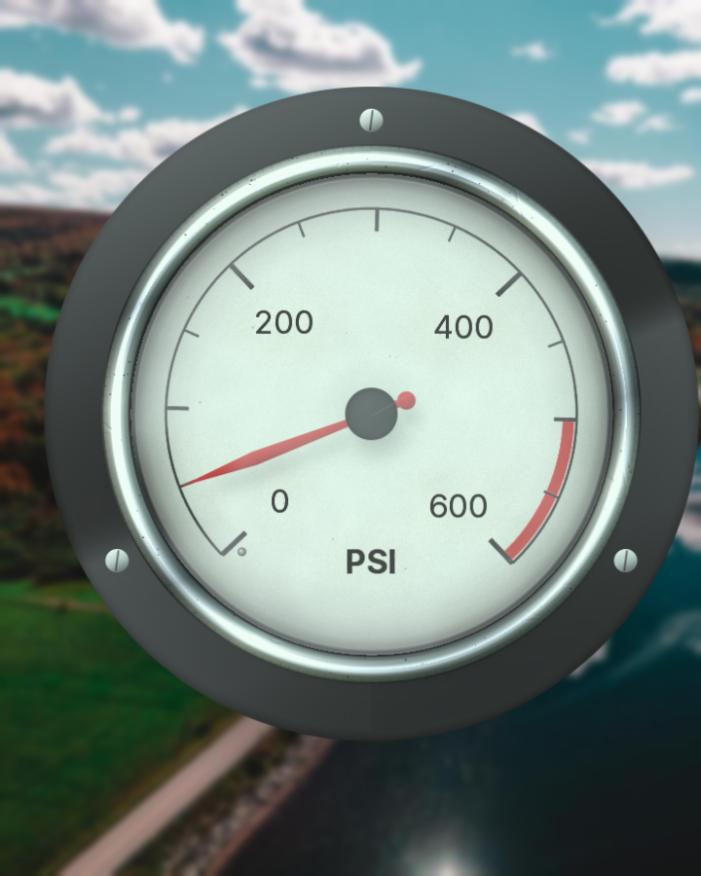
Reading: value=50 unit=psi
